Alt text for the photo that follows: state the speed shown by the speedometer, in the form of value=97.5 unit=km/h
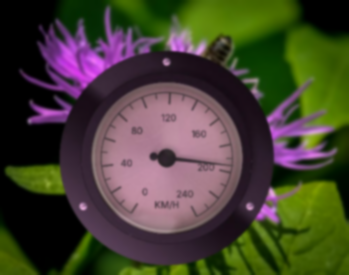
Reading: value=195 unit=km/h
